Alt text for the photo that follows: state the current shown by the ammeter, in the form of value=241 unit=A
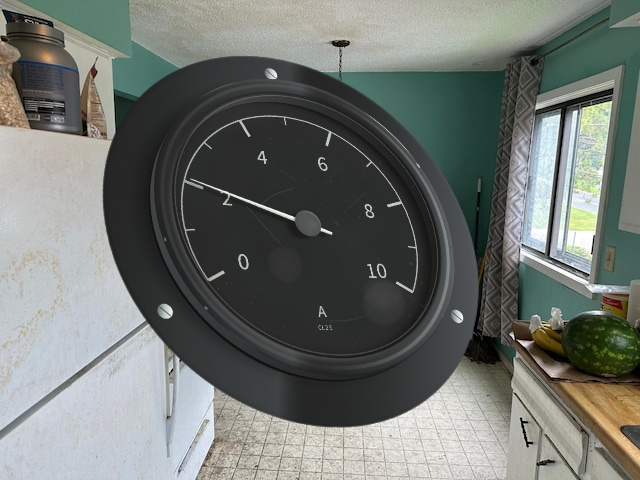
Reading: value=2 unit=A
